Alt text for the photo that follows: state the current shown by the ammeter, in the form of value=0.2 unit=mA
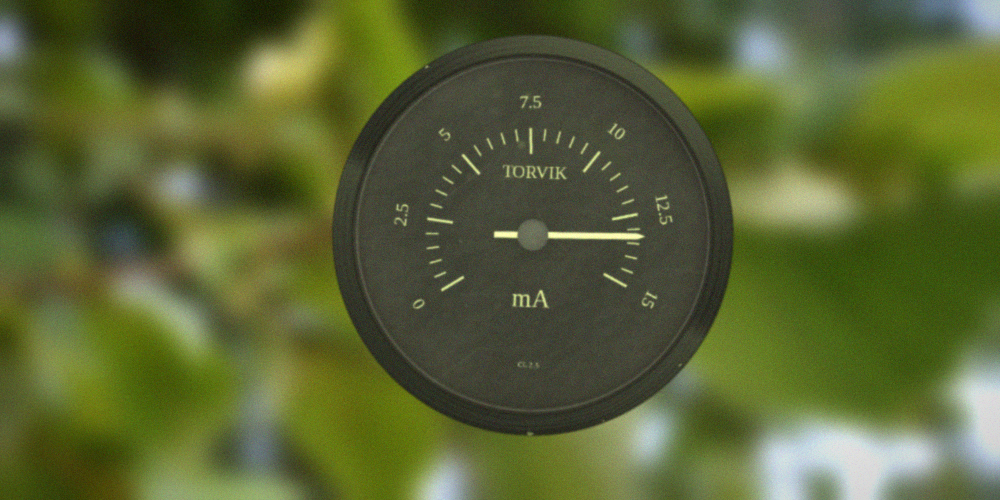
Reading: value=13.25 unit=mA
